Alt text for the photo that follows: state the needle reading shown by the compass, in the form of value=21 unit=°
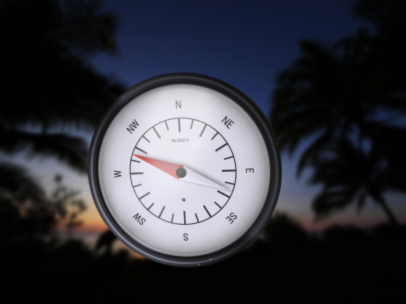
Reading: value=292.5 unit=°
